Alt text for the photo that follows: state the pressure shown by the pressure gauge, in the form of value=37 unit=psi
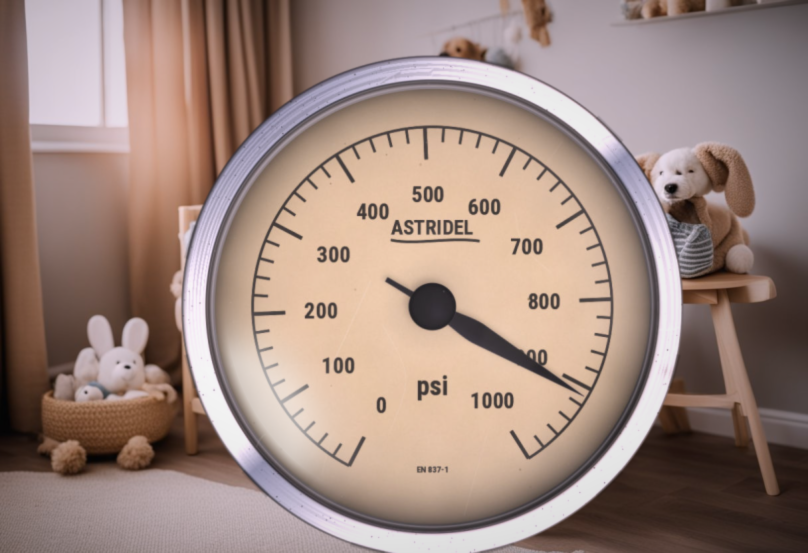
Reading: value=910 unit=psi
